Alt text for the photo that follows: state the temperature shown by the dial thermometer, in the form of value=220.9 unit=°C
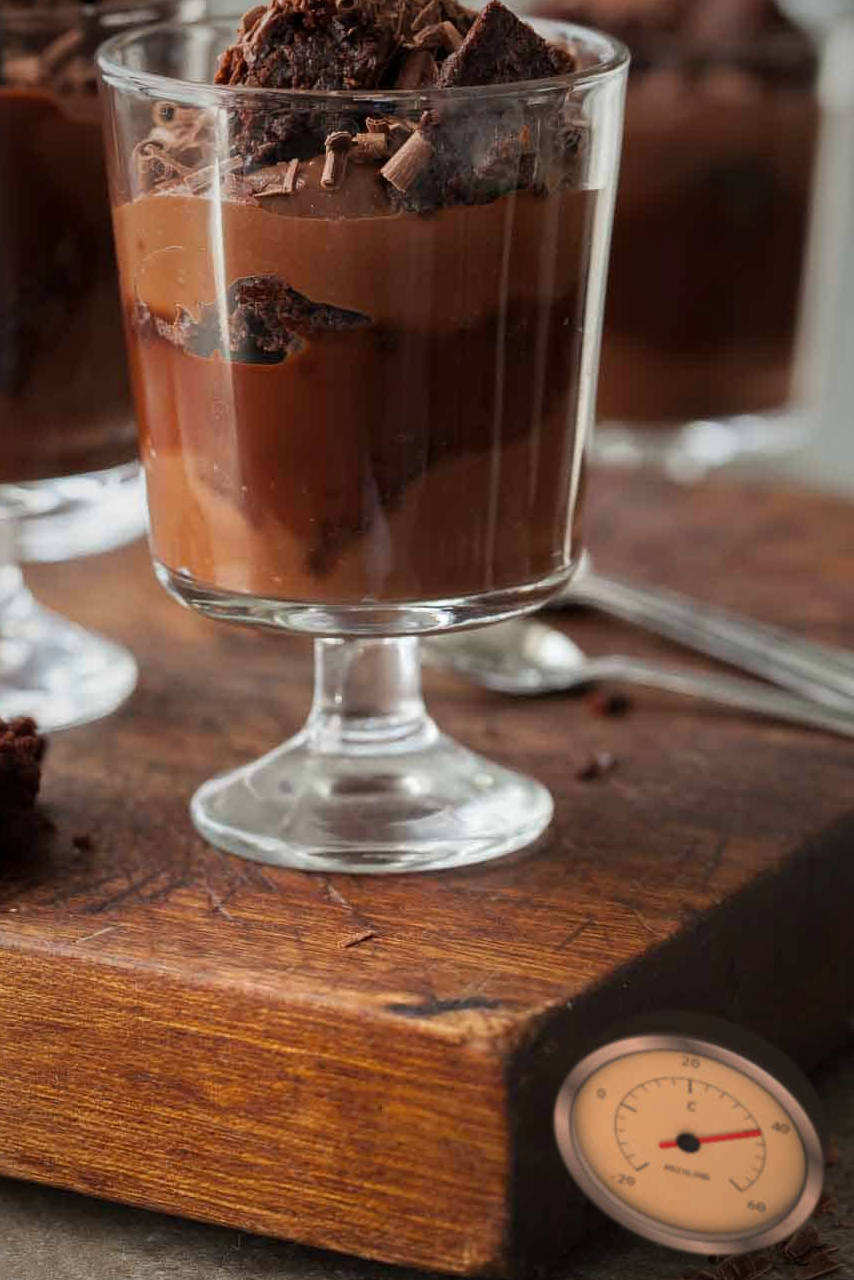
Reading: value=40 unit=°C
